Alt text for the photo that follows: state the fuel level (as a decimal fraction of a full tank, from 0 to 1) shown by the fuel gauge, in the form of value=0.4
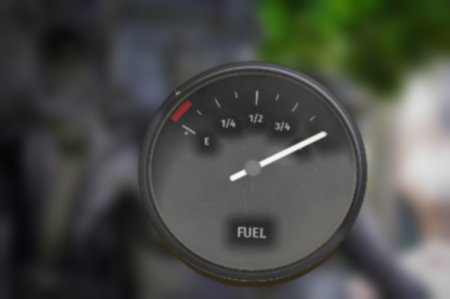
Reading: value=1
